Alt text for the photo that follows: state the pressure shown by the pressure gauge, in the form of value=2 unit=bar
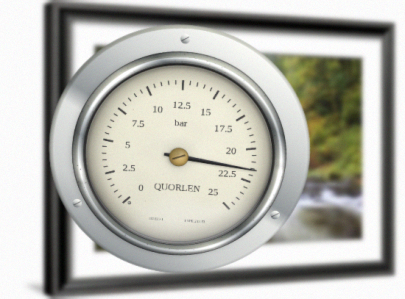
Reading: value=21.5 unit=bar
